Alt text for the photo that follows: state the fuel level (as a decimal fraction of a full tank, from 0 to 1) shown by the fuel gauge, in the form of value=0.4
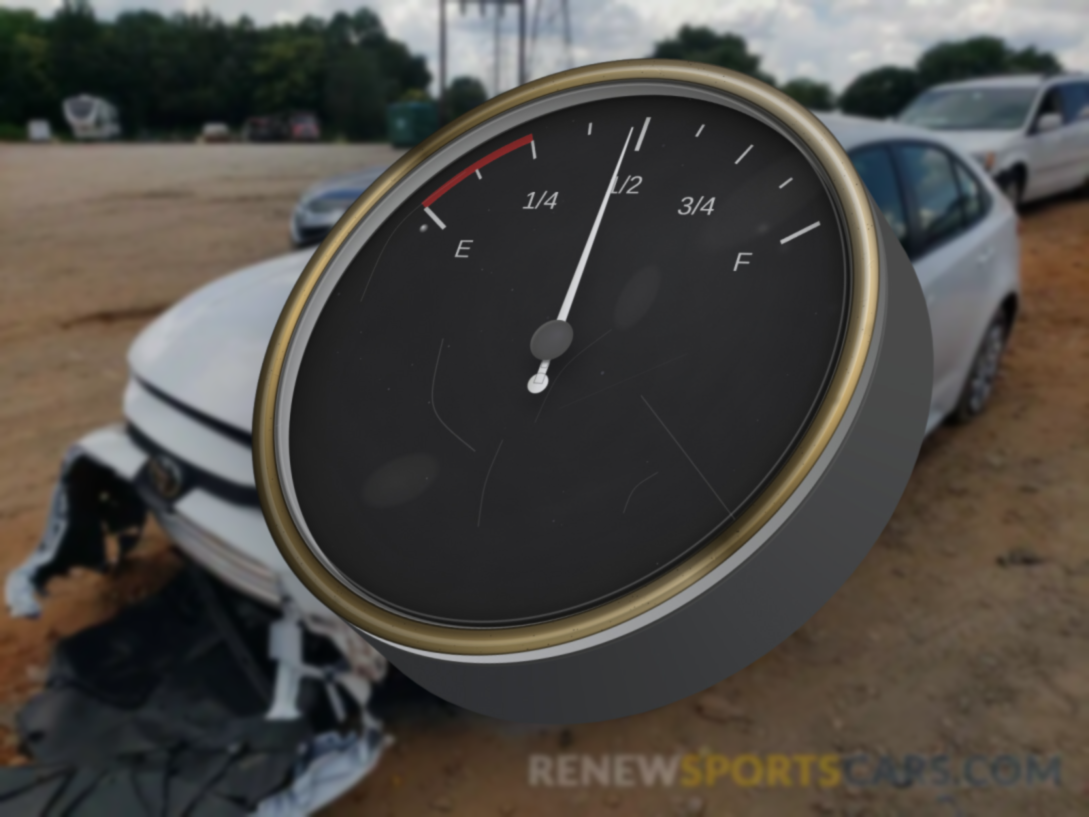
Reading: value=0.5
